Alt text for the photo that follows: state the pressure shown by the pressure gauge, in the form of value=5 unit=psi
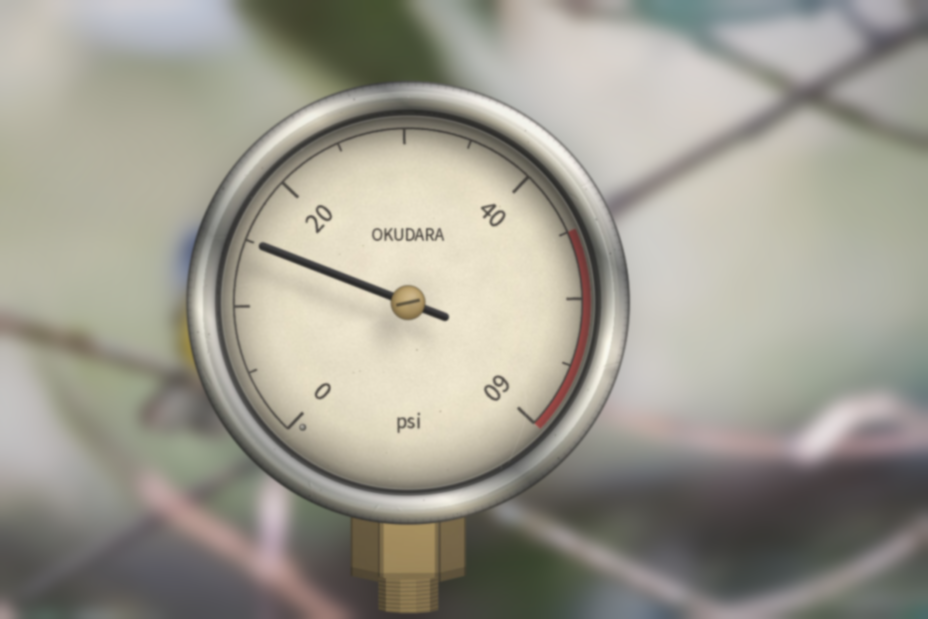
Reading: value=15 unit=psi
